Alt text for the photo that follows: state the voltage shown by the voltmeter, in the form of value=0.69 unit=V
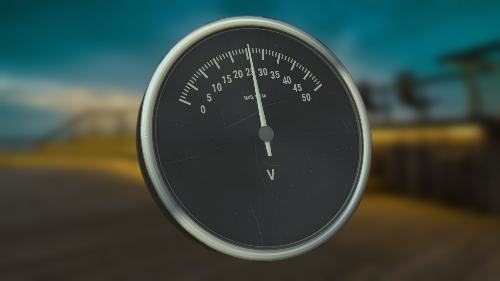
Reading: value=25 unit=V
